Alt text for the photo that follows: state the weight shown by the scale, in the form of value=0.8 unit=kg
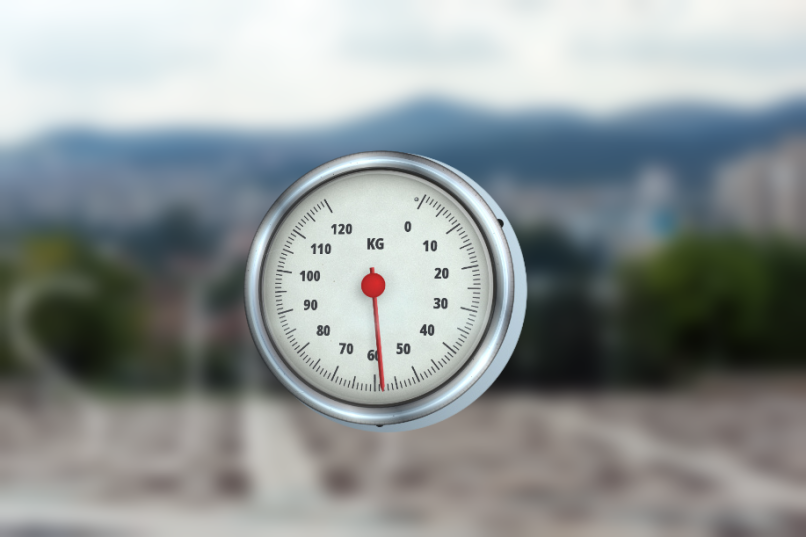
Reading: value=58 unit=kg
